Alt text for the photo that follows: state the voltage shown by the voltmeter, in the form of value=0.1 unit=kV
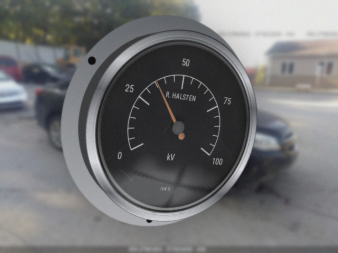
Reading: value=35 unit=kV
